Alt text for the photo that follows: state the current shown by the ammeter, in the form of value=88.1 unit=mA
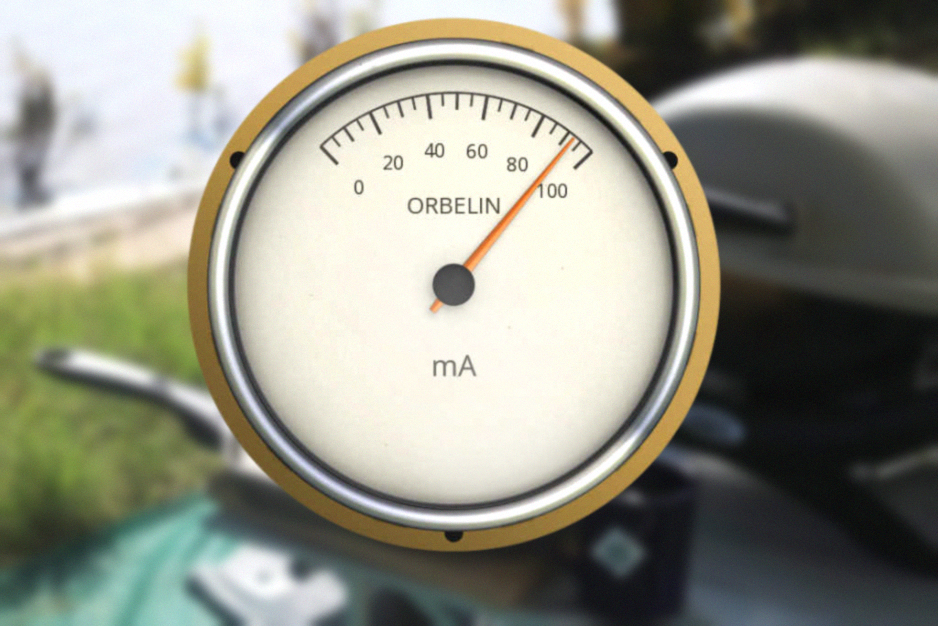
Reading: value=92.5 unit=mA
